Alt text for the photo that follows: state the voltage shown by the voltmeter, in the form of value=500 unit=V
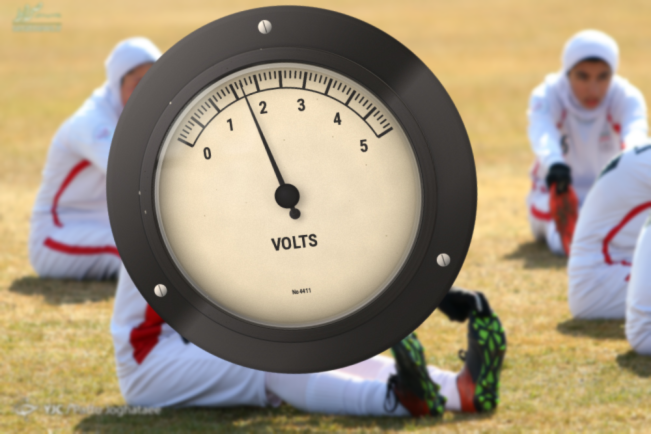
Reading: value=1.7 unit=V
